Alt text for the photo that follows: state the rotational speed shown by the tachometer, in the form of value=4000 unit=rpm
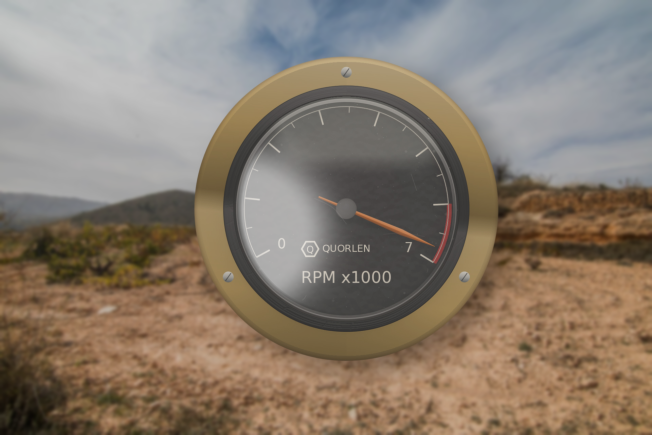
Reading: value=6750 unit=rpm
